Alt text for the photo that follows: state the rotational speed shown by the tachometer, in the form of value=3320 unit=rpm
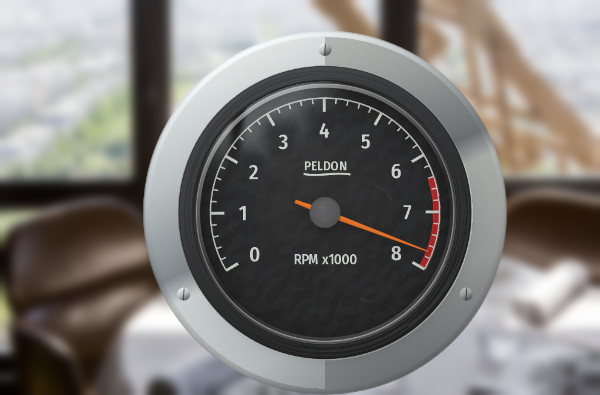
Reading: value=7700 unit=rpm
